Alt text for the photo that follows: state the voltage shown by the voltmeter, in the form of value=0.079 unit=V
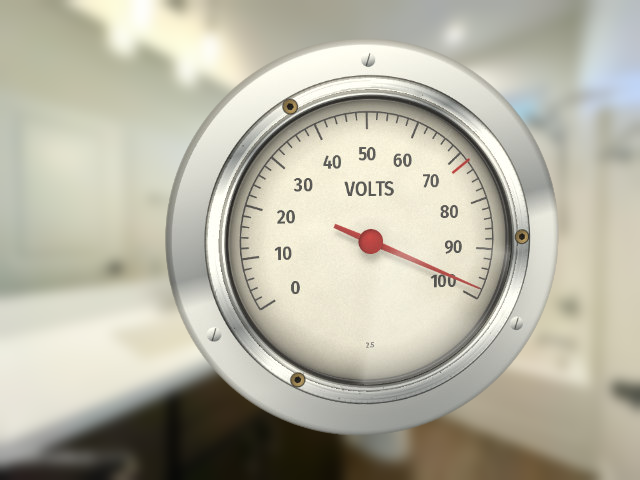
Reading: value=98 unit=V
